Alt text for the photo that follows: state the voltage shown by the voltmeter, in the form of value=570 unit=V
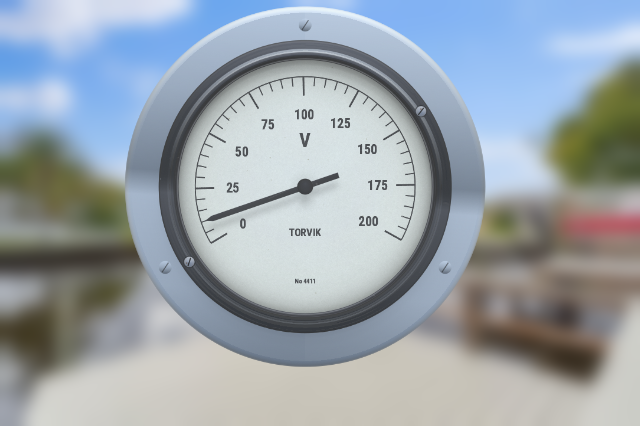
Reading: value=10 unit=V
